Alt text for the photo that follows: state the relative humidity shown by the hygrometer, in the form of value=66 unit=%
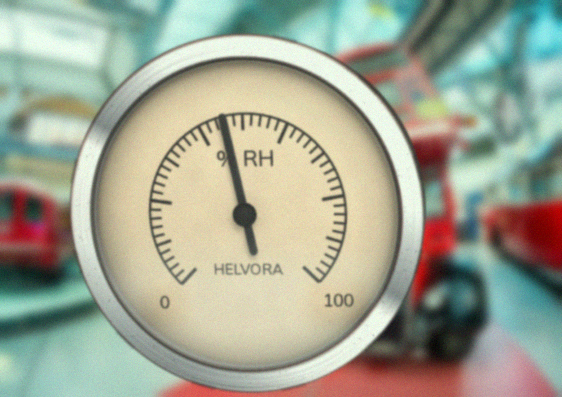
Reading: value=46 unit=%
